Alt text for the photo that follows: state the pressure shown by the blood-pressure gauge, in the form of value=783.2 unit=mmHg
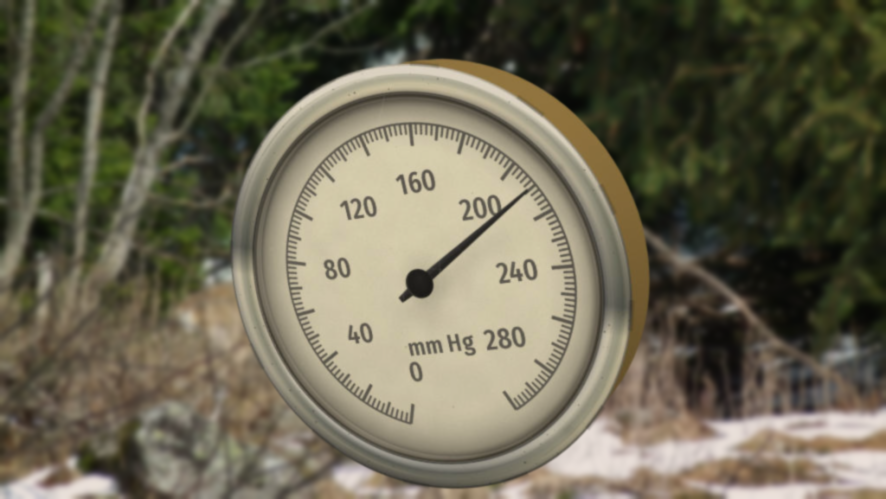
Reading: value=210 unit=mmHg
